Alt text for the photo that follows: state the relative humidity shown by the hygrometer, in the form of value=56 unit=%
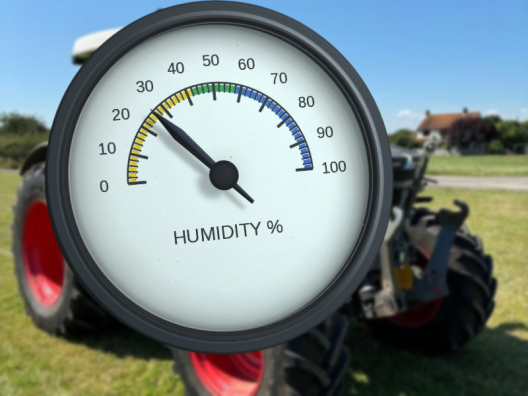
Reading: value=26 unit=%
